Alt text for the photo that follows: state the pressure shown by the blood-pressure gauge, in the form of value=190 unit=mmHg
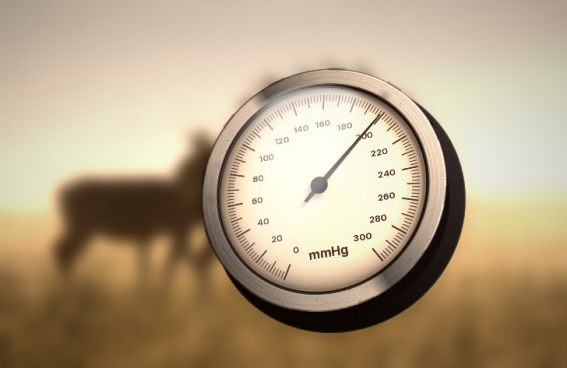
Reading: value=200 unit=mmHg
